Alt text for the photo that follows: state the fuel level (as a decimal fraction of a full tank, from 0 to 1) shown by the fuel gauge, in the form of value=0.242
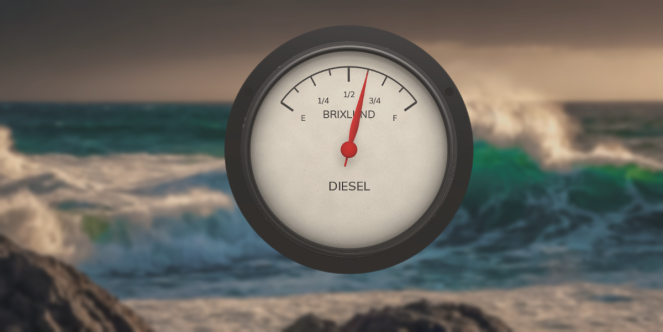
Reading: value=0.625
